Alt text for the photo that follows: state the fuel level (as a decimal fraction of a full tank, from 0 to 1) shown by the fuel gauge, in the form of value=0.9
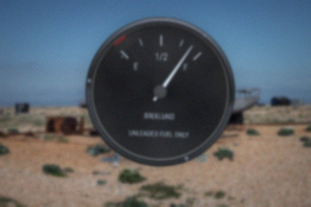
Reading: value=0.875
